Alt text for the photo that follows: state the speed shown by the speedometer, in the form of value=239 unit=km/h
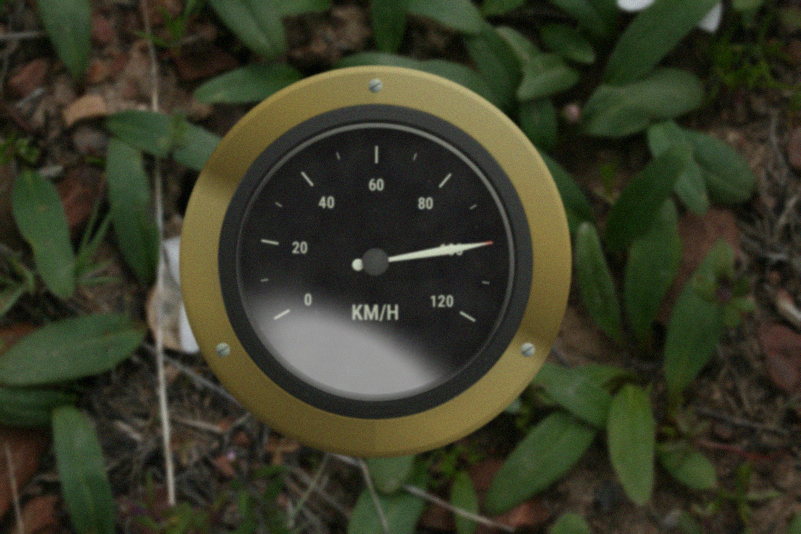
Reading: value=100 unit=km/h
